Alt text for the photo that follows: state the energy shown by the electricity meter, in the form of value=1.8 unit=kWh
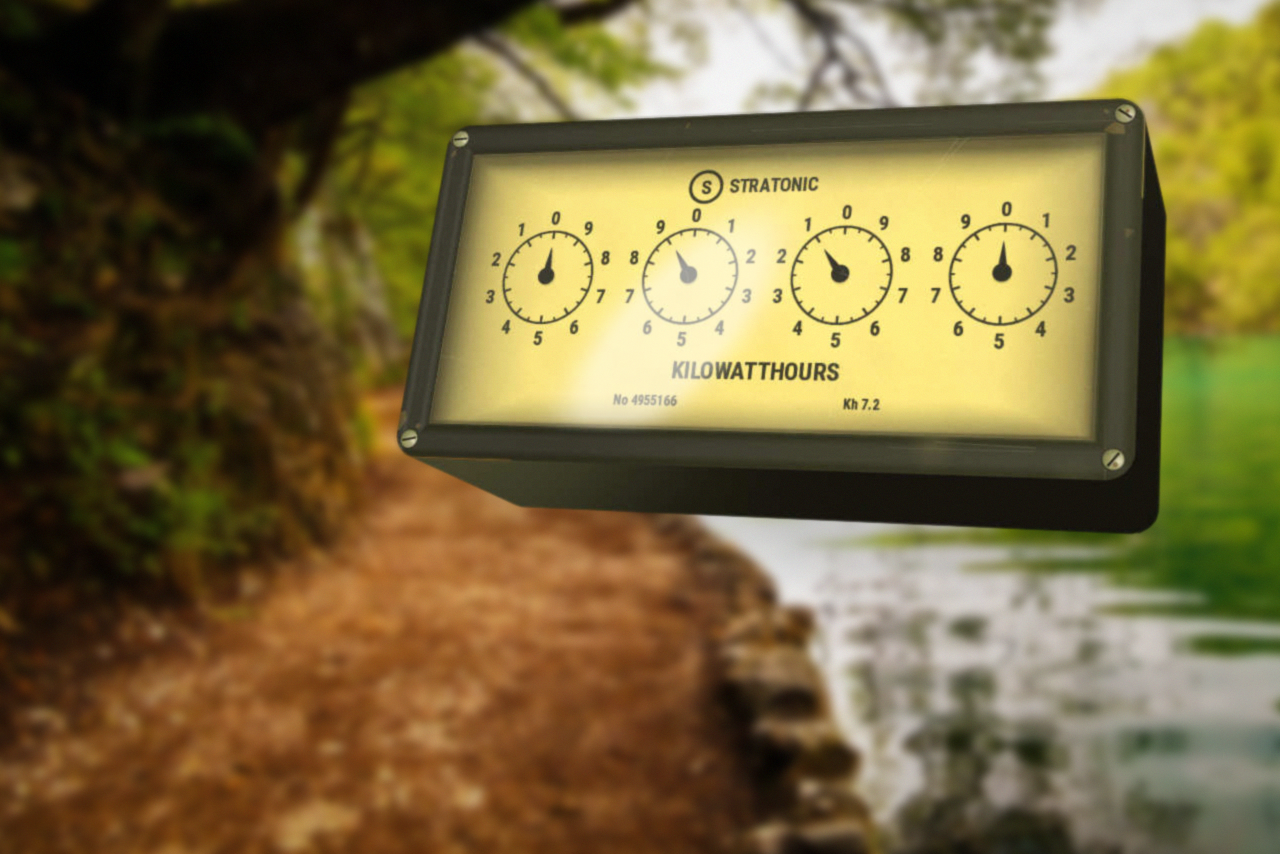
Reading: value=9910 unit=kWh
